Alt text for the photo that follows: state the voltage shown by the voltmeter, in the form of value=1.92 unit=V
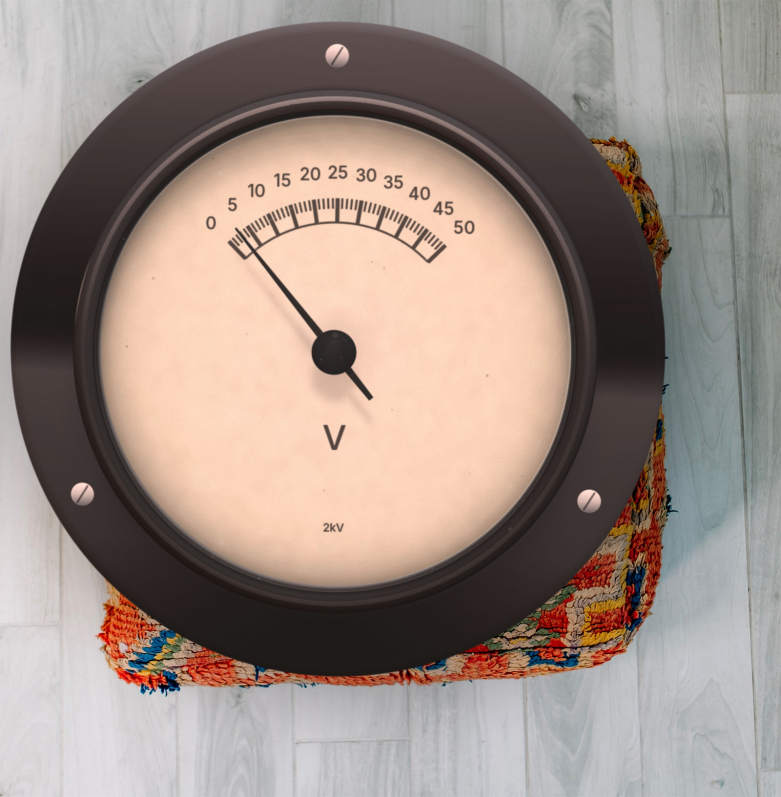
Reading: value=3 unit=V
